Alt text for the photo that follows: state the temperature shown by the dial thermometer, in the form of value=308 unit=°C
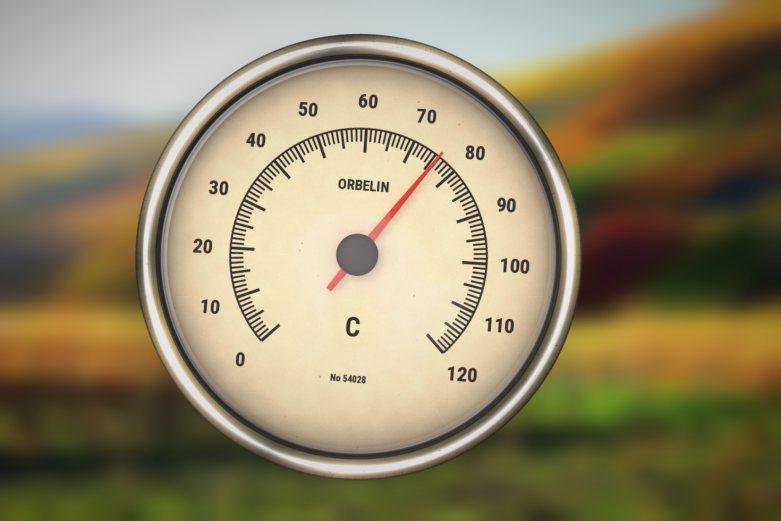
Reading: value=76 unit=°C
